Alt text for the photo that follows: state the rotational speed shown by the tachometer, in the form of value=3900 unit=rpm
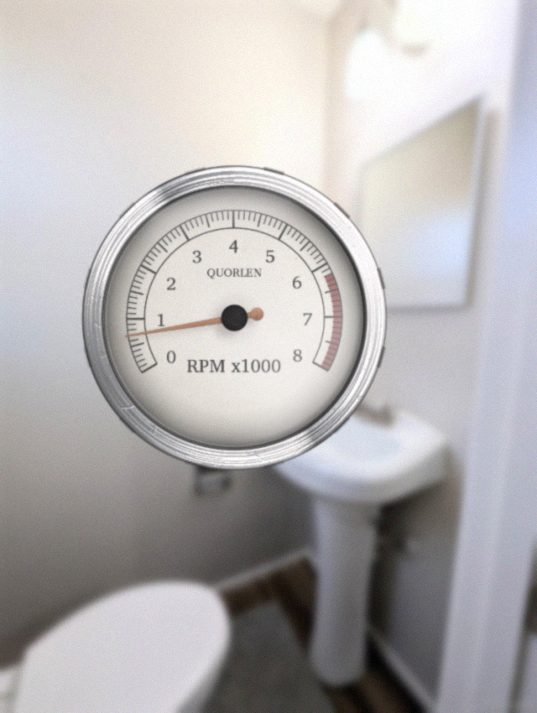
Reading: value=700 unit=rpm
